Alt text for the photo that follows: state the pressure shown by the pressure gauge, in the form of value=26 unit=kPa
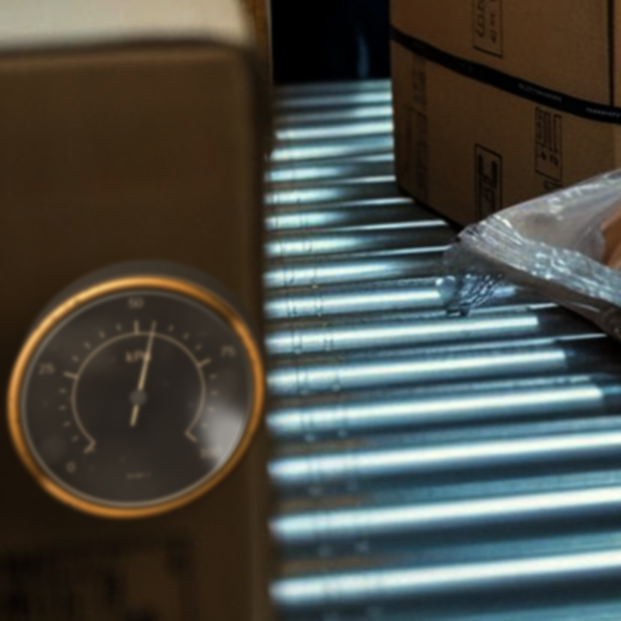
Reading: value=55 unit=kPa
